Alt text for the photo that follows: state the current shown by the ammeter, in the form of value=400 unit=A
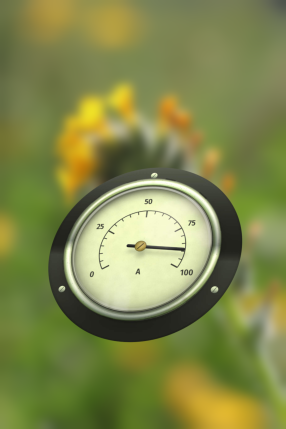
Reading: value=90 unit=A
